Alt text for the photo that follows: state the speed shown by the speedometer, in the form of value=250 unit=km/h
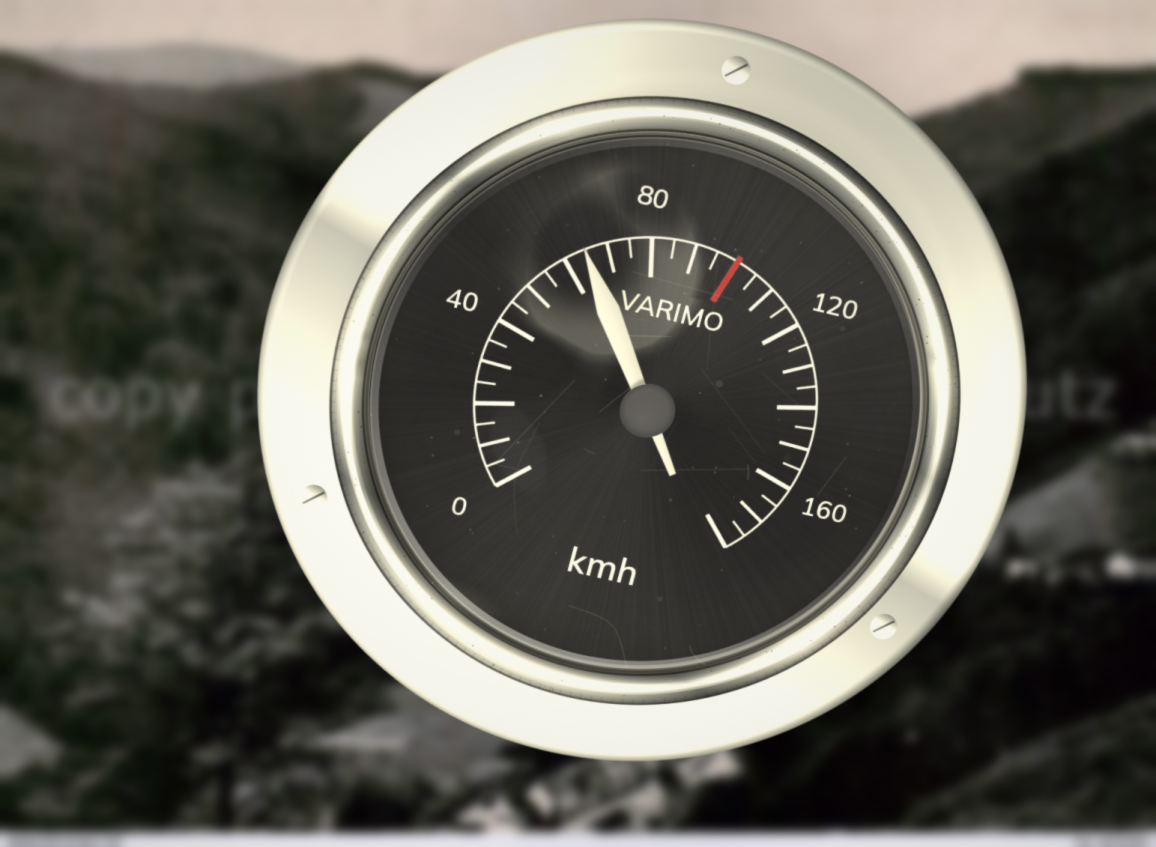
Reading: value=65 unit=km/h
